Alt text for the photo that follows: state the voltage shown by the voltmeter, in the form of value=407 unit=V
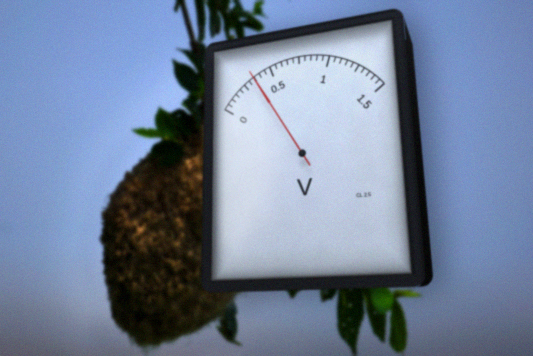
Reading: value=0.35 unit=V
